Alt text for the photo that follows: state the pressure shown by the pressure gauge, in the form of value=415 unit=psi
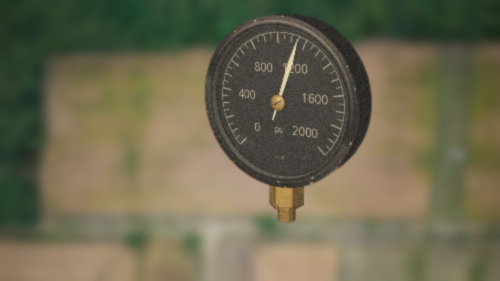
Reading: value=1150 unit=psi
